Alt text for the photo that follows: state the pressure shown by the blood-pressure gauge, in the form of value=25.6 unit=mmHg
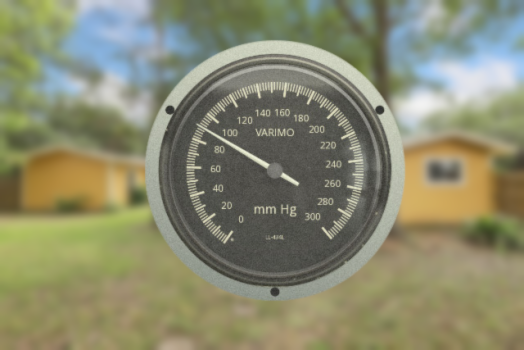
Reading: value=90 unit=mmHg
